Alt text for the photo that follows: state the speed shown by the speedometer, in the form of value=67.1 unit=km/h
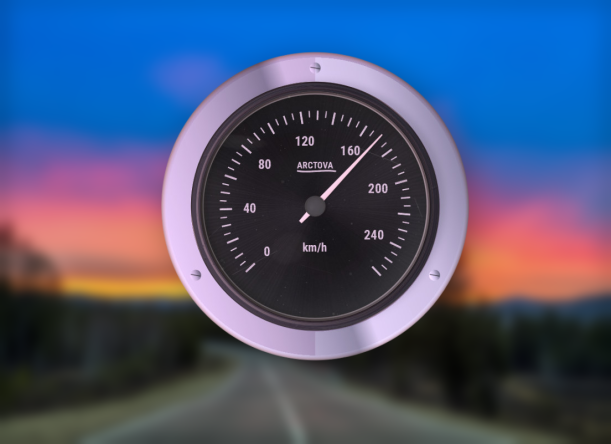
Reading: value=170 unit=km/h
